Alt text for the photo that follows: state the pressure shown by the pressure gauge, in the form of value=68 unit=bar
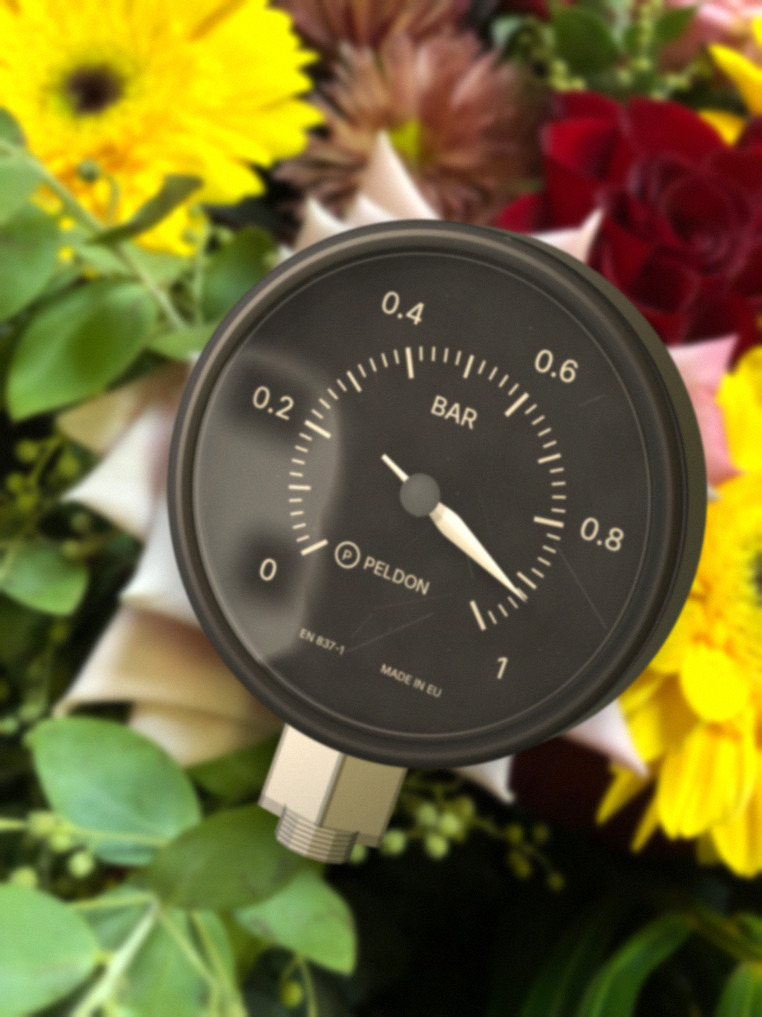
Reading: value=0.92 unit=bar
